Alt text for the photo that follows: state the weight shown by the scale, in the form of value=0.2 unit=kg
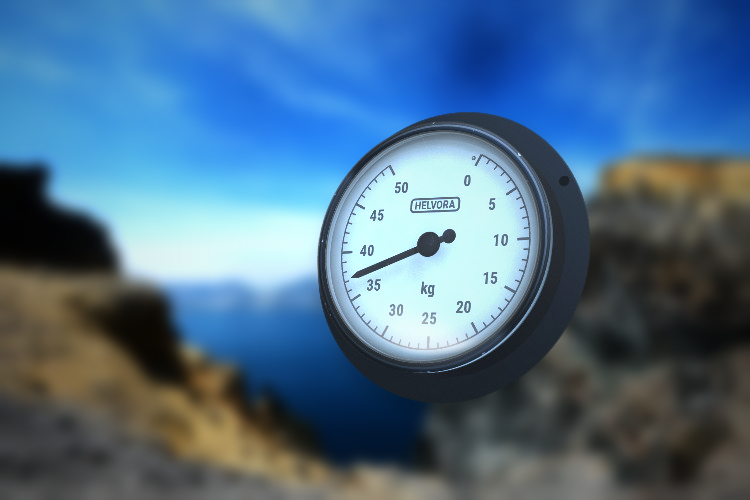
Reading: value=37 unit=kg
